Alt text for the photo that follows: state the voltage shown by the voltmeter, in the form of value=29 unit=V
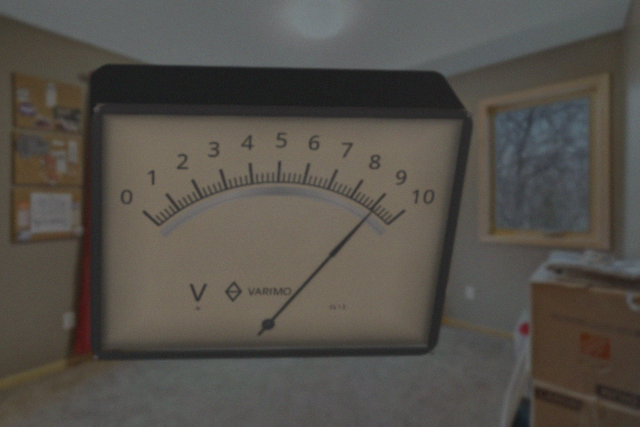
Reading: value=9 unit=V
